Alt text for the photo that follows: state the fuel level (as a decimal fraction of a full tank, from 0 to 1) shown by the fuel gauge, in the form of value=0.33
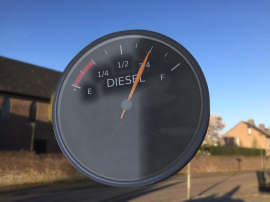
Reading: value=0.75
